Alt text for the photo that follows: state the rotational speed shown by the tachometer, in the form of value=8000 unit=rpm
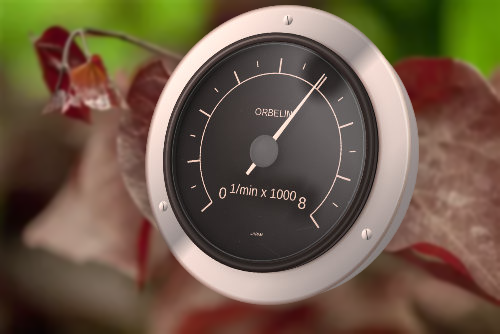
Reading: value=5000 unit=rpm
